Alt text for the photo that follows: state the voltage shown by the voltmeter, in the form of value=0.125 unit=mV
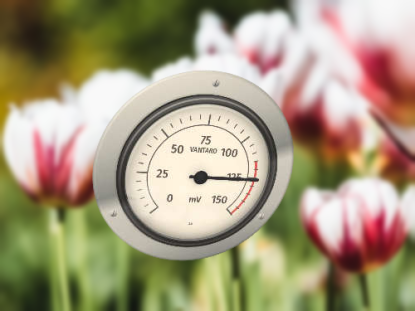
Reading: value=125 unit=mV
